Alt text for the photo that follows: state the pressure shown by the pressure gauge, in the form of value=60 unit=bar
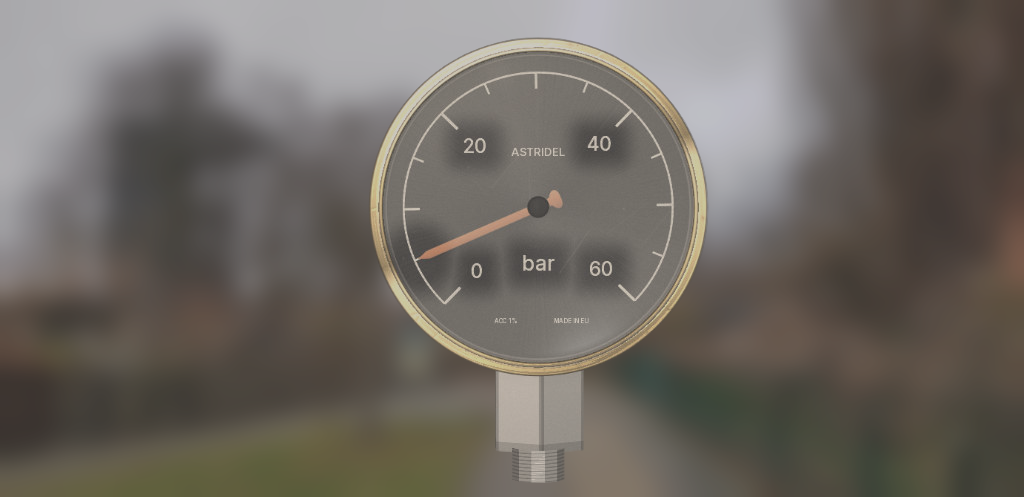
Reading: value=5 unit=bar
